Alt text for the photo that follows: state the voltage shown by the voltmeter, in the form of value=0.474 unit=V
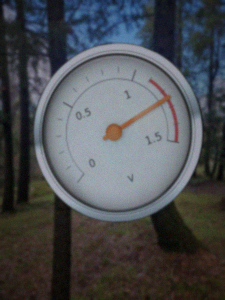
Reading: value=1.25 unit=V
